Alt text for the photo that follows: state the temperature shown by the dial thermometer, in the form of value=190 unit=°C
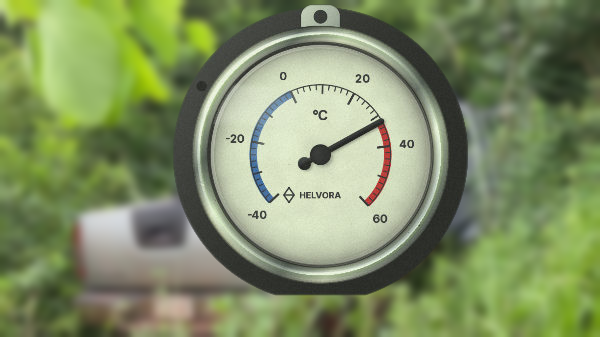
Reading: value=32 unit=°C
